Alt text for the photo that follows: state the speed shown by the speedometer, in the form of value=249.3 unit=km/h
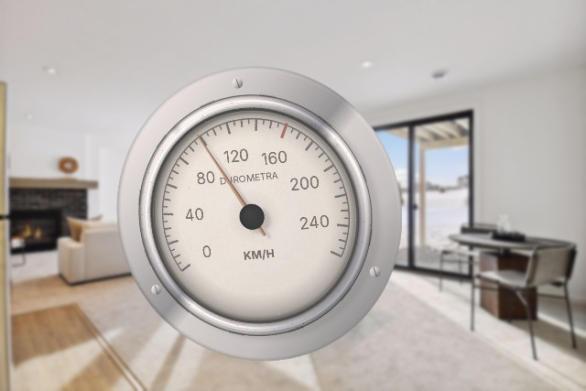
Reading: value=100 unit=km/h
